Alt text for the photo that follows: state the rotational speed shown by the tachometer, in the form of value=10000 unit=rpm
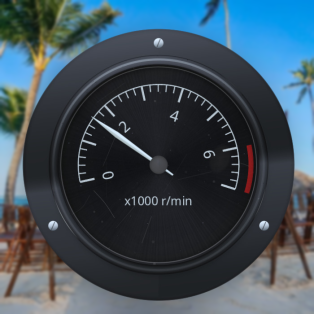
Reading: value=1600 unit=rpm
